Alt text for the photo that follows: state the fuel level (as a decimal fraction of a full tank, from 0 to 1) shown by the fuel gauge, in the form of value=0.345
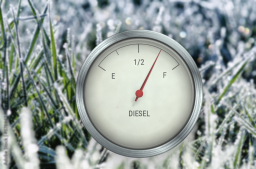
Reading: value=0.75
